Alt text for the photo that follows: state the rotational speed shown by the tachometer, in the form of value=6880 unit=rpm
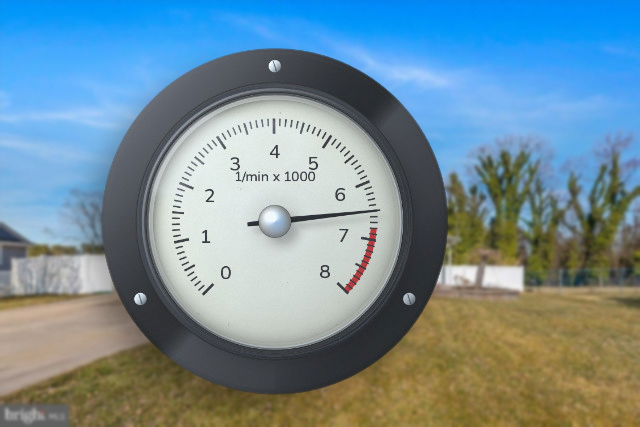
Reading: value=6500 unit=rpm
